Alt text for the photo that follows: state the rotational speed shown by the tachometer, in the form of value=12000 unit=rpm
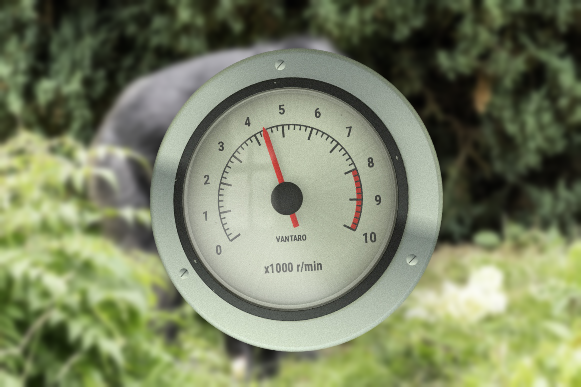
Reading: value=4400 unit=rpm
